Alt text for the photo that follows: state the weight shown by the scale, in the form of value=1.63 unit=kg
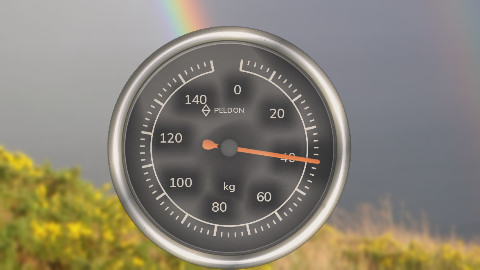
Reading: value=40 unit=kg
